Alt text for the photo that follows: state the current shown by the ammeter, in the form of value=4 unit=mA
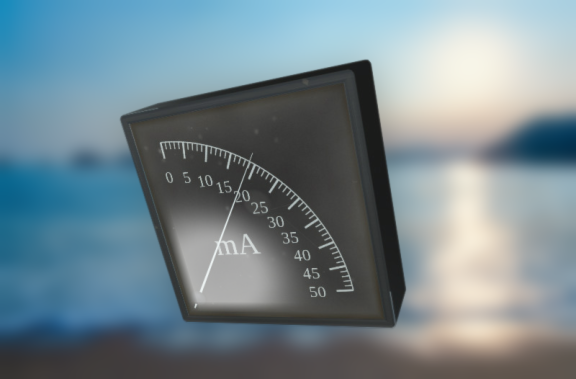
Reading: value=19 unit=mA
